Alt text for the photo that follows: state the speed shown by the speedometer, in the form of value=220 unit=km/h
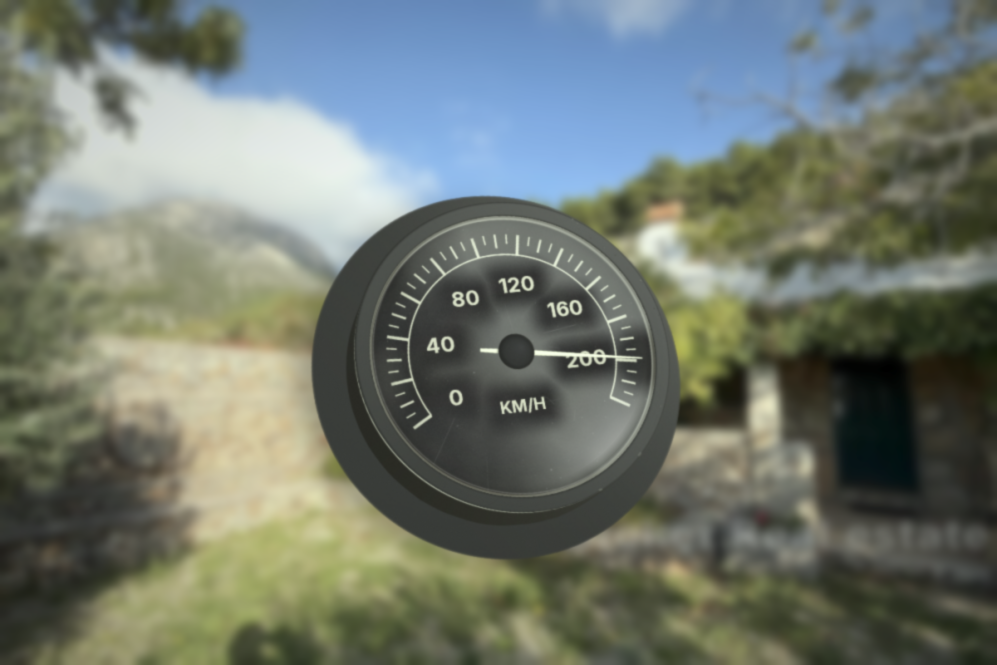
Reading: value=200 unit=km/h
